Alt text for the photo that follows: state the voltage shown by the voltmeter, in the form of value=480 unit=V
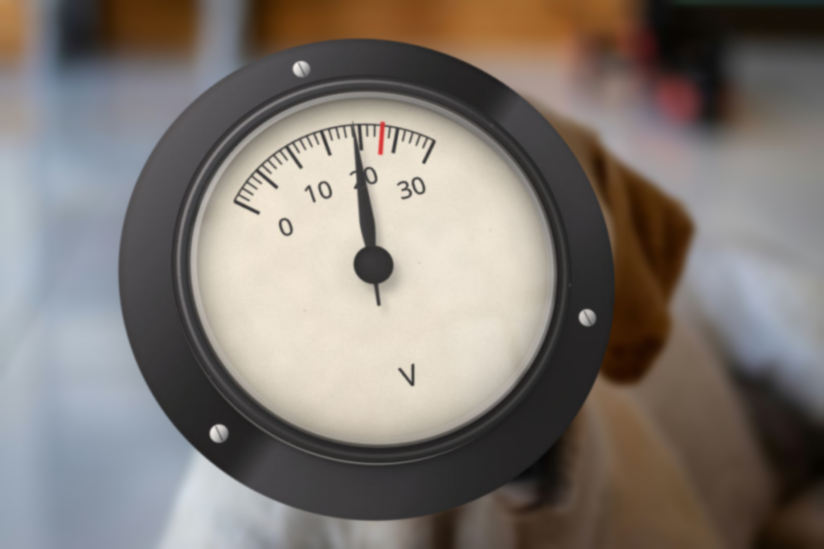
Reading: value=19 unit=V
